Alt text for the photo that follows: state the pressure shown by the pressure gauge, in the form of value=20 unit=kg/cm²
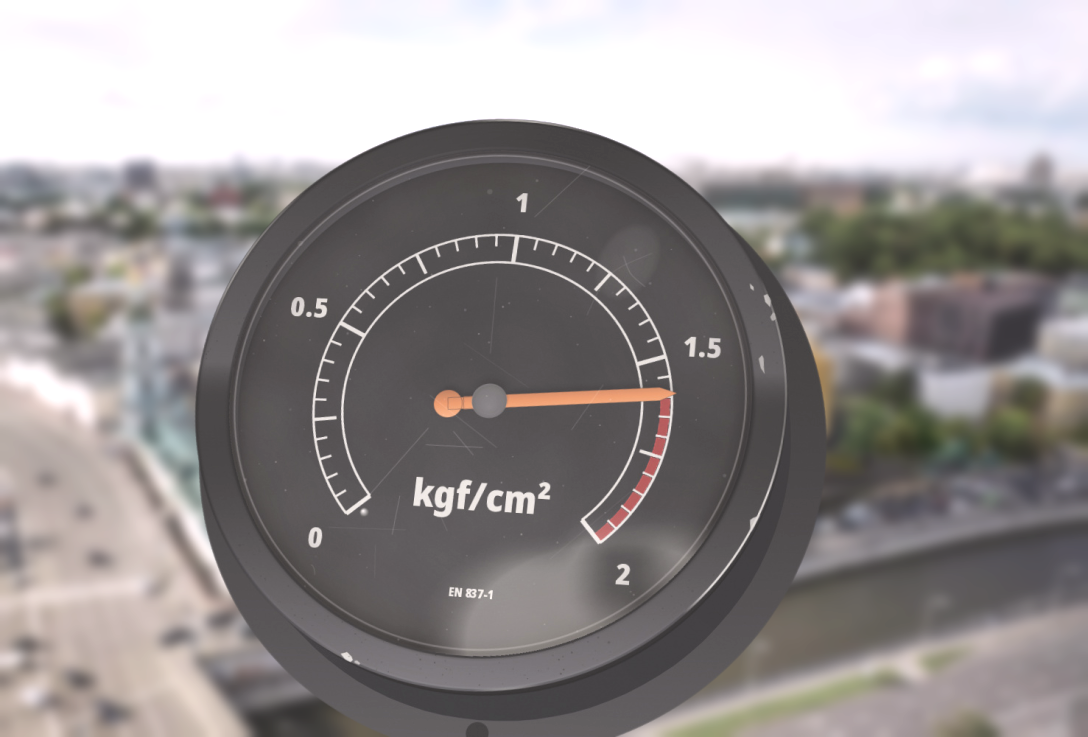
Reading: value=1.6 unit=kg/cm²
